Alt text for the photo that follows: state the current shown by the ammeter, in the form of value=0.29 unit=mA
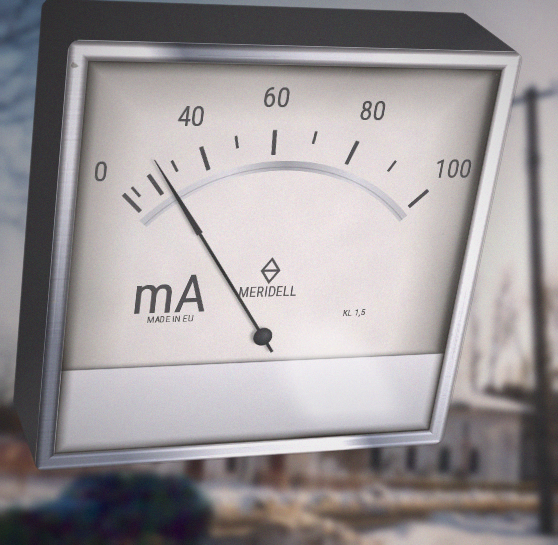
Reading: value=25 unit=mA
